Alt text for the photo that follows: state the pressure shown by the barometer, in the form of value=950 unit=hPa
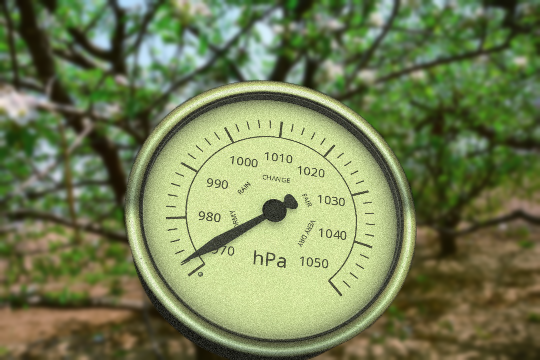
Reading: value=972 unit=hPa
